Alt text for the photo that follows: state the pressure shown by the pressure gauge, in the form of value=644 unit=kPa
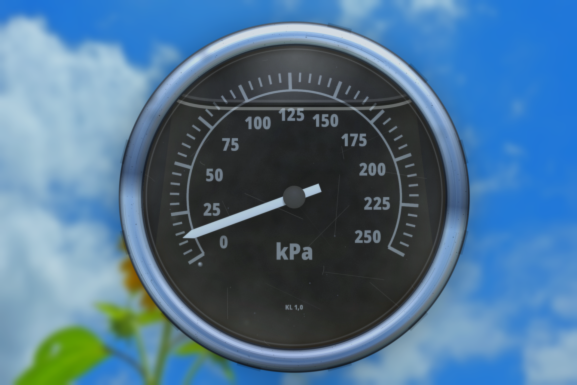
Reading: value=12.5 unit=kPa
